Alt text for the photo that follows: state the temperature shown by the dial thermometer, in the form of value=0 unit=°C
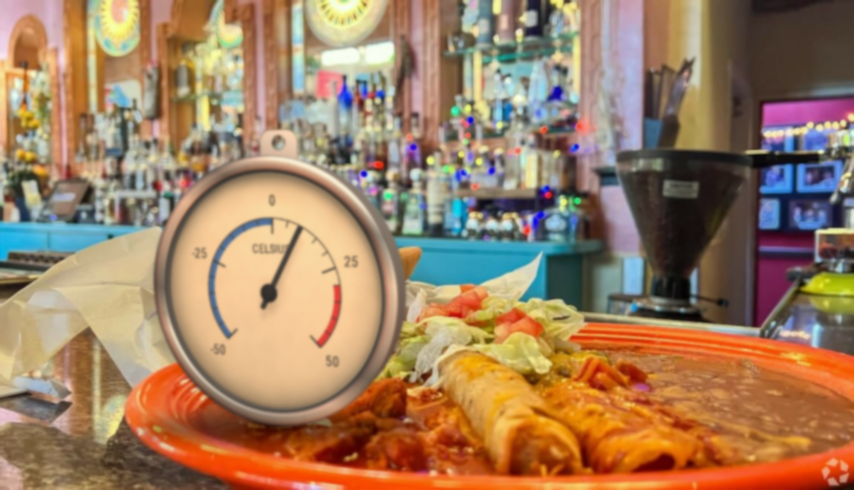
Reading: value=10 unit=°C
